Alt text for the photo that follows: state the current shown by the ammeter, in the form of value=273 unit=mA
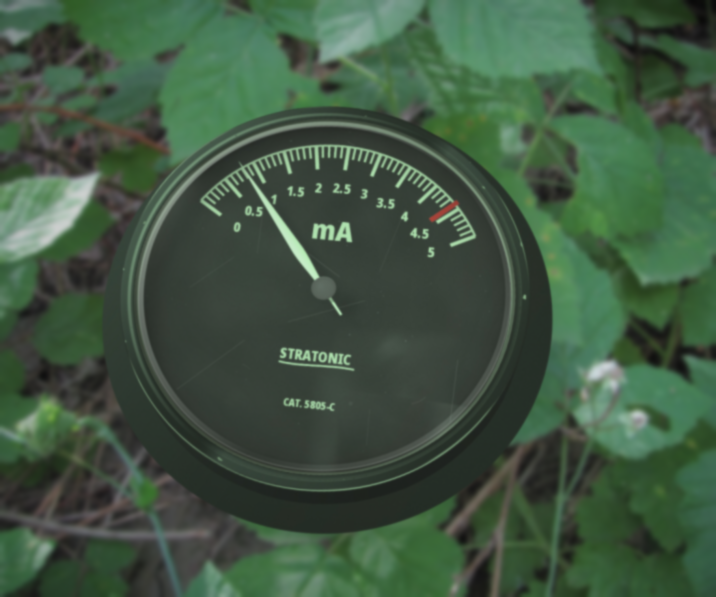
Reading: value=0.8 unit=mA
